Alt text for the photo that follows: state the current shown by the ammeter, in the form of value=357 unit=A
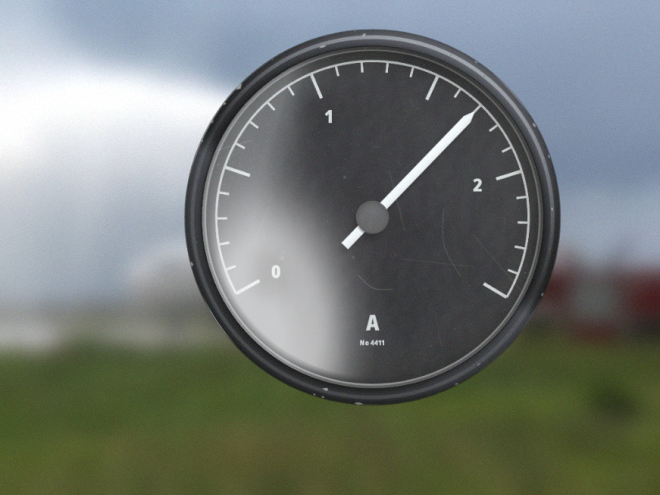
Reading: value=1.7 unit=A
